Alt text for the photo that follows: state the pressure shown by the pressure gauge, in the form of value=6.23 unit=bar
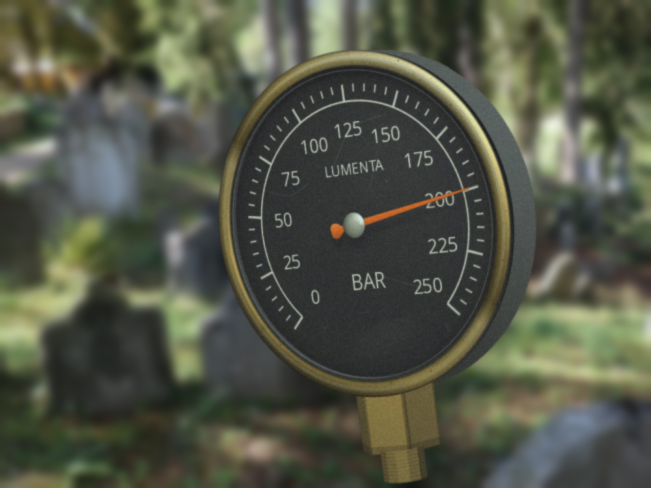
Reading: value=200 unit=bar
